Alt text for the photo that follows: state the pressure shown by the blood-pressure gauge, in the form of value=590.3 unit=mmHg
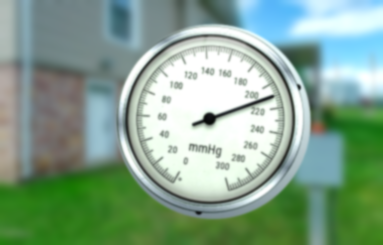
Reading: value=210 unit=mmHg
